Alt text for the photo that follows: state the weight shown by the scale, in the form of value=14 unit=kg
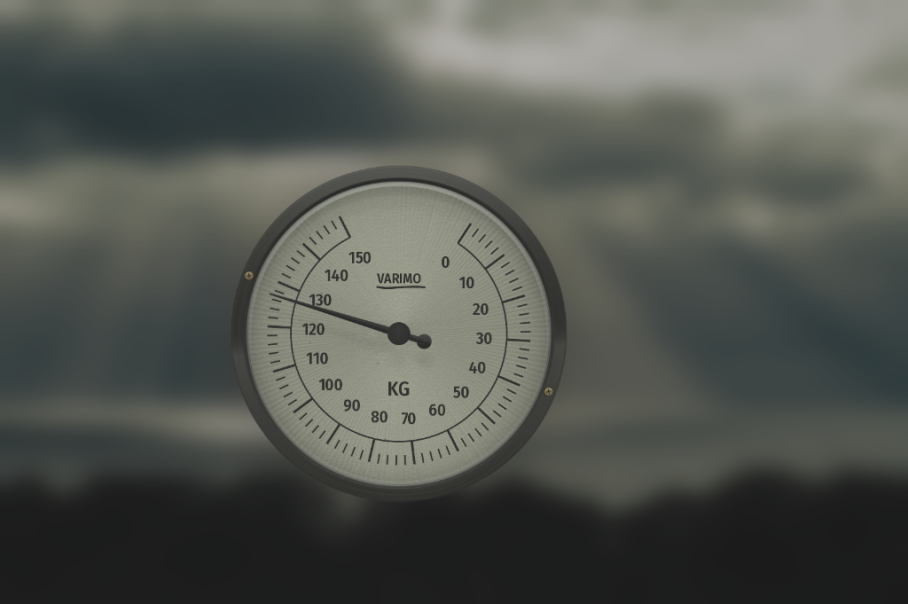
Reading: value=127 unit=kg
